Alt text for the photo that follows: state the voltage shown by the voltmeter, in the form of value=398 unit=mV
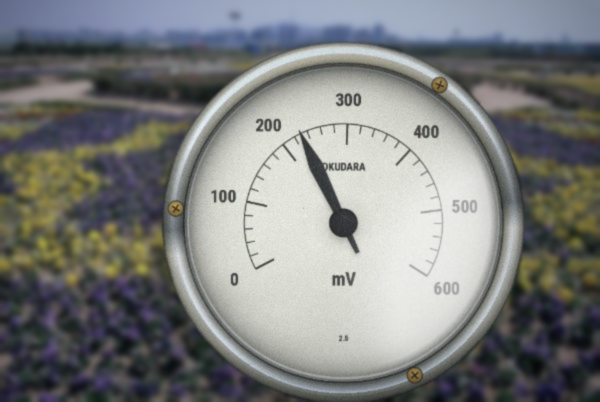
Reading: value=230 unit=mV
